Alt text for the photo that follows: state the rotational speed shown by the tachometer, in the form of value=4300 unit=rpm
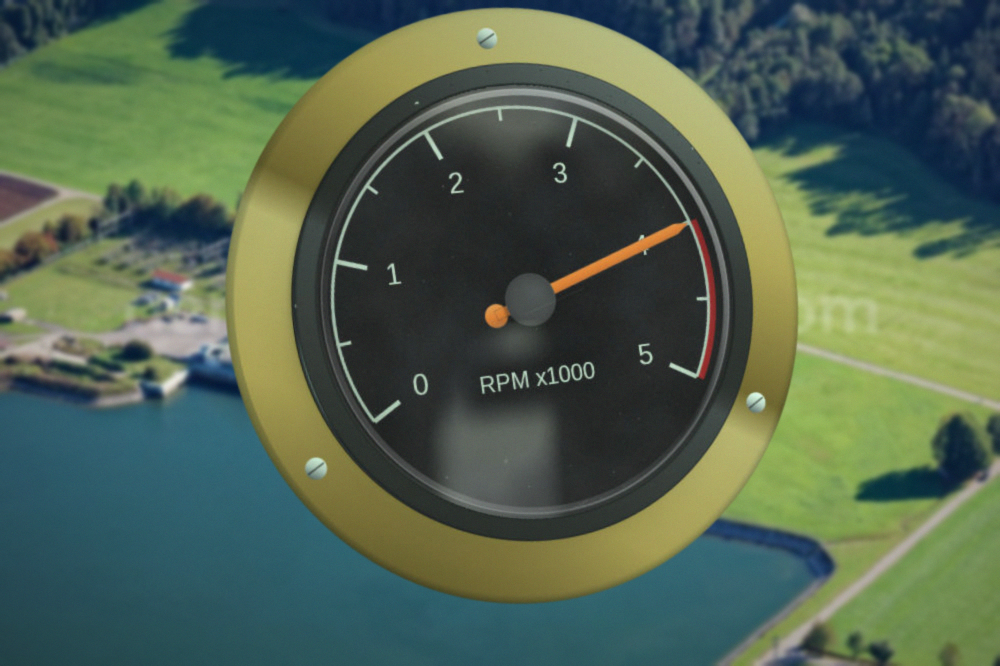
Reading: value=4000 unit=rpm
